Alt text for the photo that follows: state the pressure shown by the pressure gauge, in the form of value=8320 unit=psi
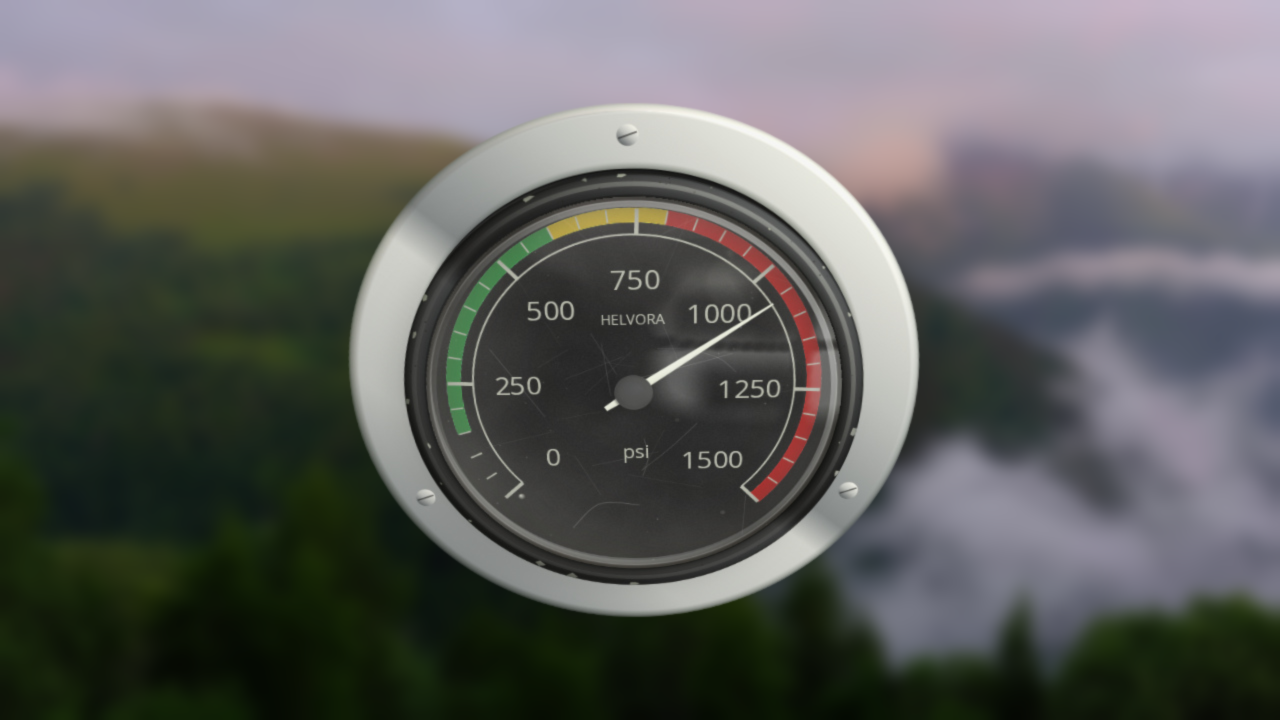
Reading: value=1050 unit=psi
